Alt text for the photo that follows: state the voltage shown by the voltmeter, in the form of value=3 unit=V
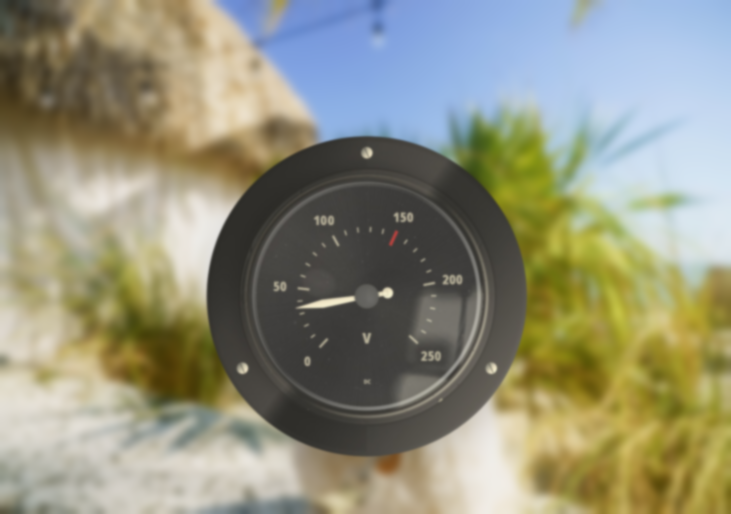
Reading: value=35 unit=V
